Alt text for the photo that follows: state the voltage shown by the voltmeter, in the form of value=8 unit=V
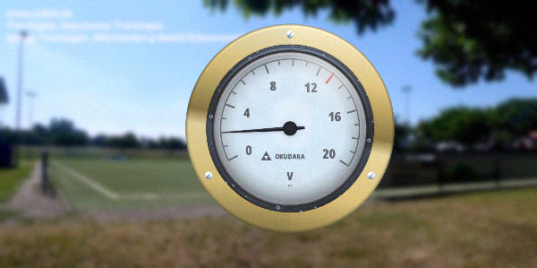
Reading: value=2 unit=V
